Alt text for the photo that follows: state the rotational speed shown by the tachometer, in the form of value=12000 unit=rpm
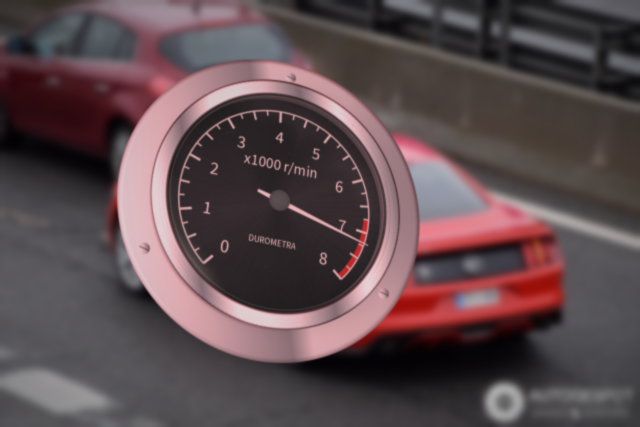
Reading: value=7250 unit=rpm
